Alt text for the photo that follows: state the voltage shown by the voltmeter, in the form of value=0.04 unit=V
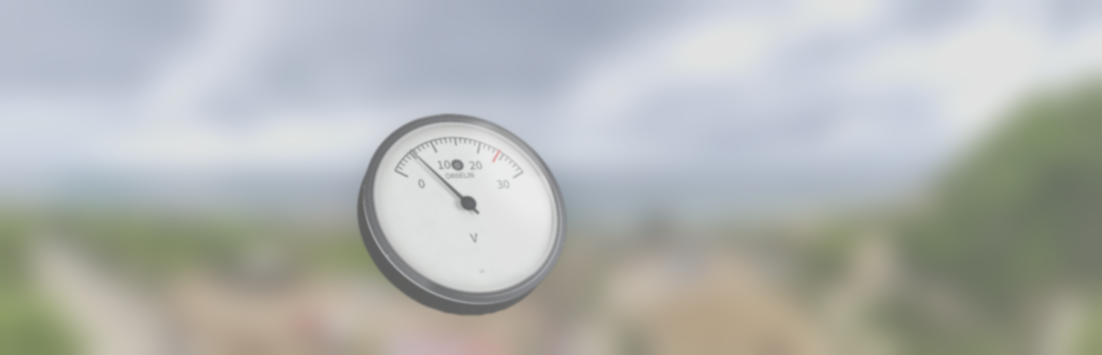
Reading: value=5 unit=V
